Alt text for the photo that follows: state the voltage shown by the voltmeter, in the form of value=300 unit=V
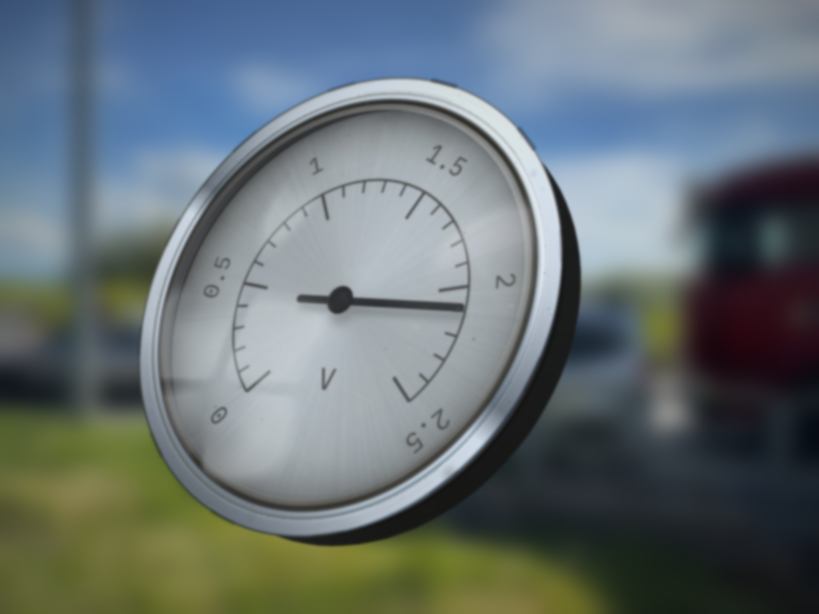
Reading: value=2.1 unit=V
